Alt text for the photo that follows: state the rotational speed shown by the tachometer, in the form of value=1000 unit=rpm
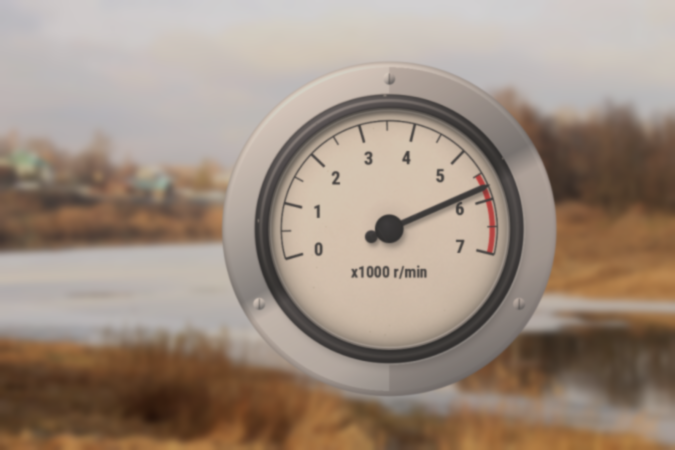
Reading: value=5750 unit=rpm
